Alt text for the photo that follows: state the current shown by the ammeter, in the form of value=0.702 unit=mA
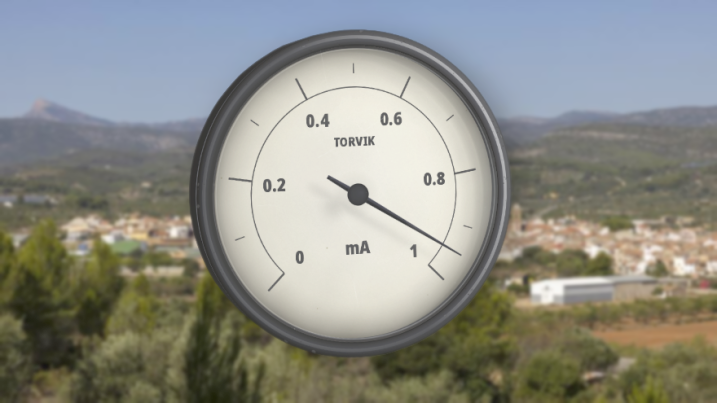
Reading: value=0.95 unit=mA
